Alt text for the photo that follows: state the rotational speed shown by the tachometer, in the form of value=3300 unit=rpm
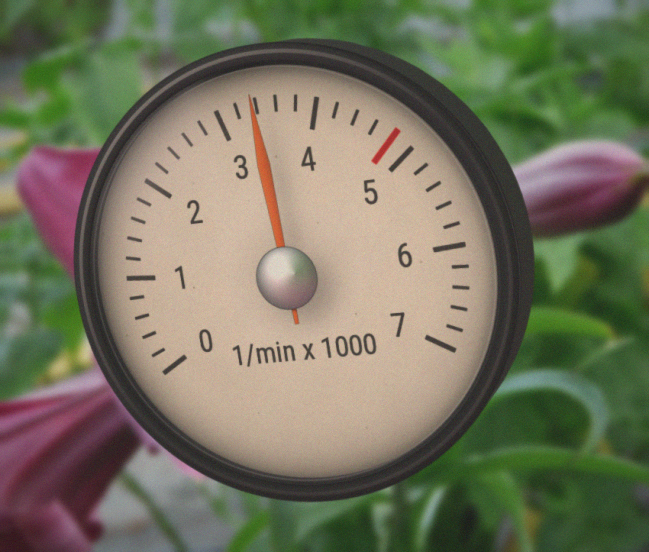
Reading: value=3400 unit=rpm
